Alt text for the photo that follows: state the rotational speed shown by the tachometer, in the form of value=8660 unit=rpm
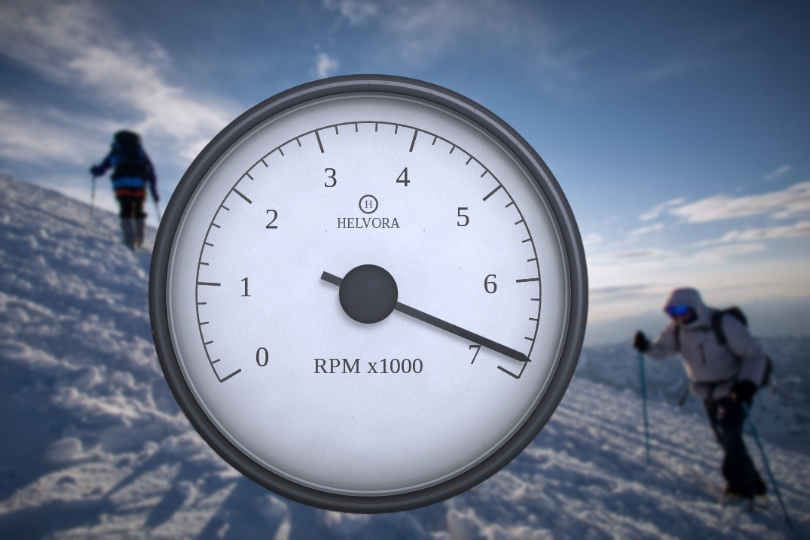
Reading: value=6800 unit=rpm
